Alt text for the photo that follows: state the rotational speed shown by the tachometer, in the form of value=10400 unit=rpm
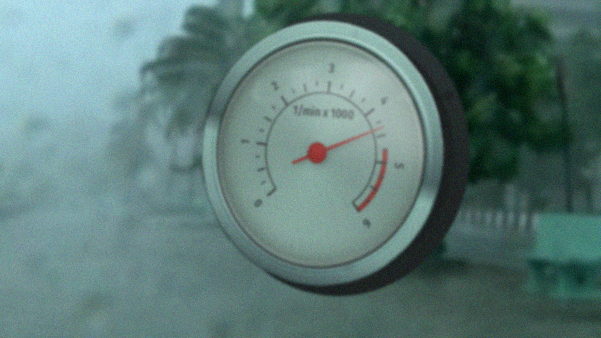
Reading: value=4375 unit=rpm
